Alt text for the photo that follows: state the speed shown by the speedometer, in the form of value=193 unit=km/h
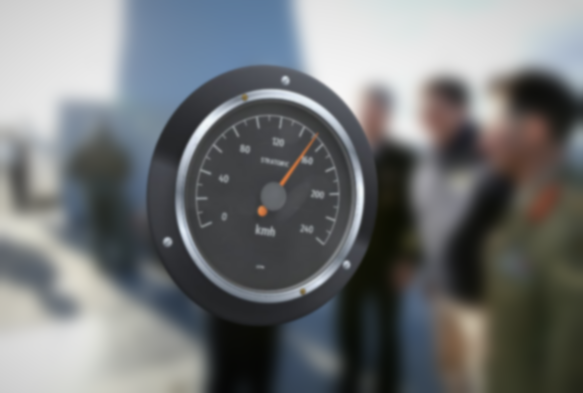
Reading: value=150 unit=km/h
